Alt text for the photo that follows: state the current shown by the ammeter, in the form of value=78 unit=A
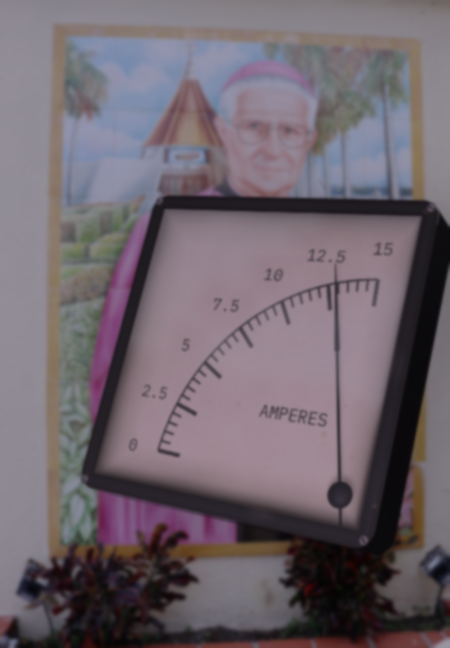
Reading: value=13 unit=A
